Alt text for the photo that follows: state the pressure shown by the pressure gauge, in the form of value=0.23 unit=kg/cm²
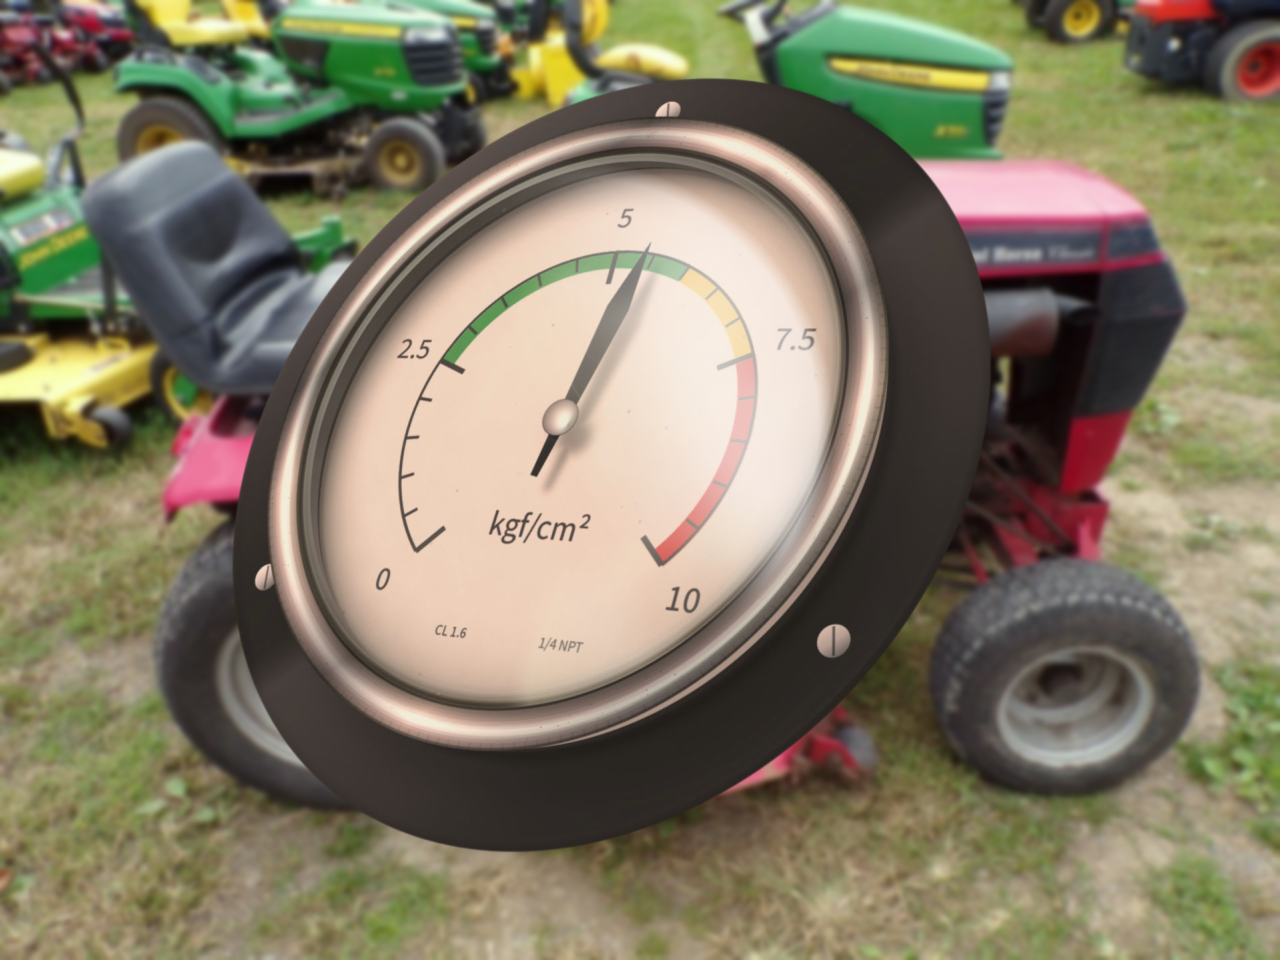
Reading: value=5.5 unit=kg/cm²
